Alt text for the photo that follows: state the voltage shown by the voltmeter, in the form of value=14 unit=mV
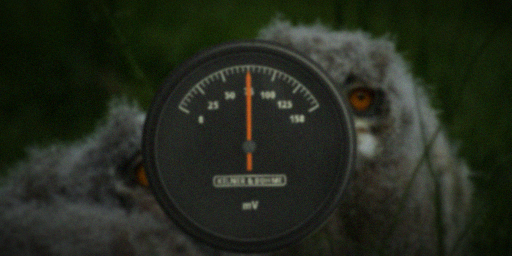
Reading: value=75 unit=mV
